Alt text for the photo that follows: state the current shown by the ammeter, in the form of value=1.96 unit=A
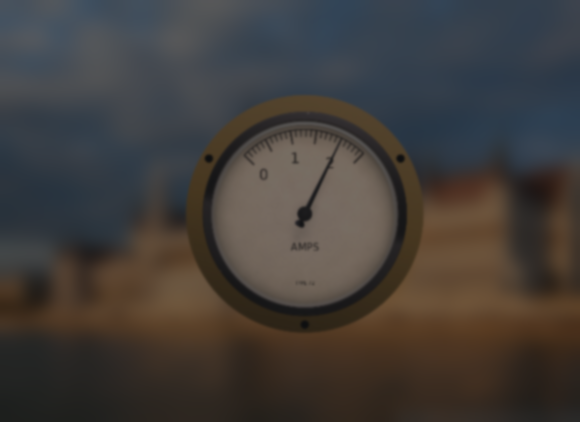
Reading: value=2 unit=A
